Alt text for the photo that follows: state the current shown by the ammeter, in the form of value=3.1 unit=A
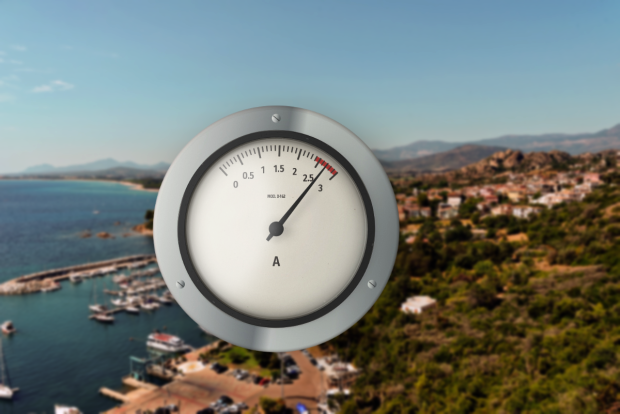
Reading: value=2.7 unit=A
